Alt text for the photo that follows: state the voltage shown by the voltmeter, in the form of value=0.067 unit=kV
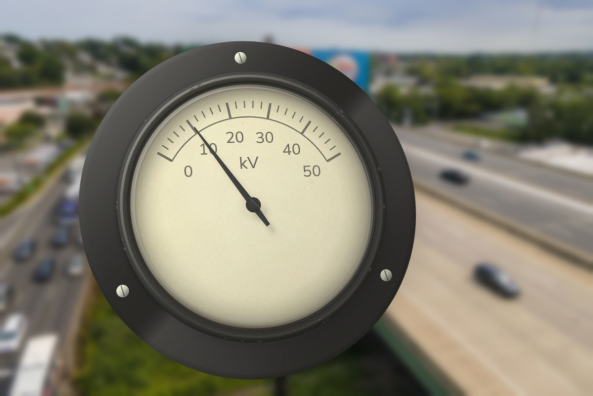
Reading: value=10 unit=kV
